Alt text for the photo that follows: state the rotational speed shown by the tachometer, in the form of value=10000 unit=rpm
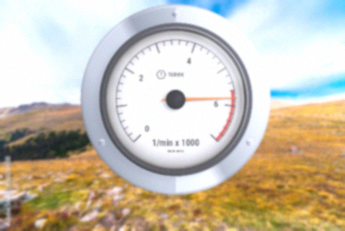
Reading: value=5800 unit=rpm
